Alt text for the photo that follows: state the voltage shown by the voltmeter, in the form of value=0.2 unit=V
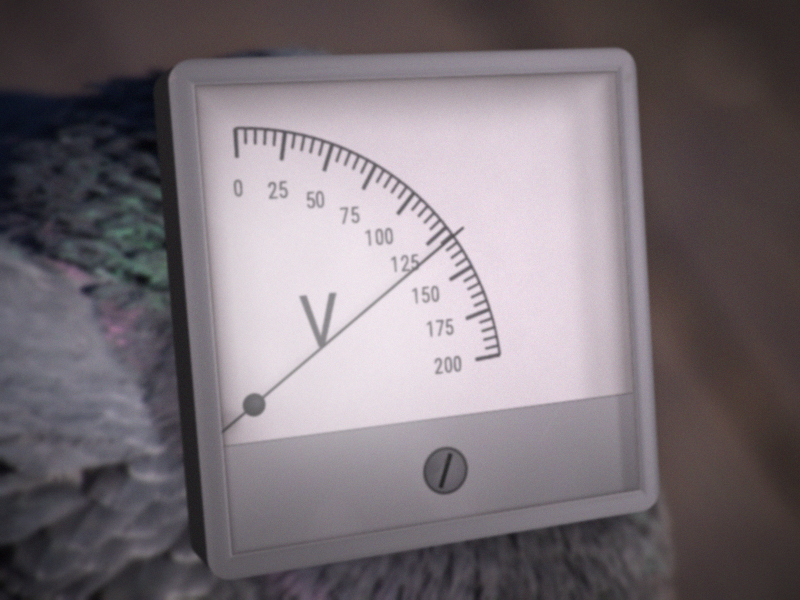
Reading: value=130 unit=V
